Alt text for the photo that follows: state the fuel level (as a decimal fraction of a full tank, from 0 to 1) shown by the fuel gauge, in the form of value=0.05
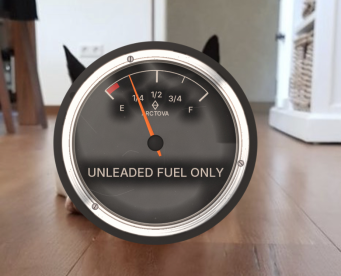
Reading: value=0.25
